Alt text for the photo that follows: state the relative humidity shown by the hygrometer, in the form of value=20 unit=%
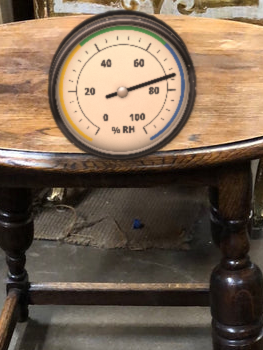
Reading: value=74 unit=%
